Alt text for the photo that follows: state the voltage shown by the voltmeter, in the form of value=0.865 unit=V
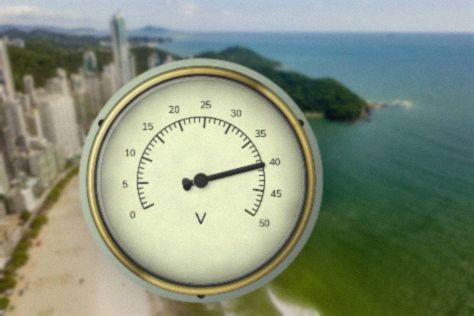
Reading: value=40 unit=V
